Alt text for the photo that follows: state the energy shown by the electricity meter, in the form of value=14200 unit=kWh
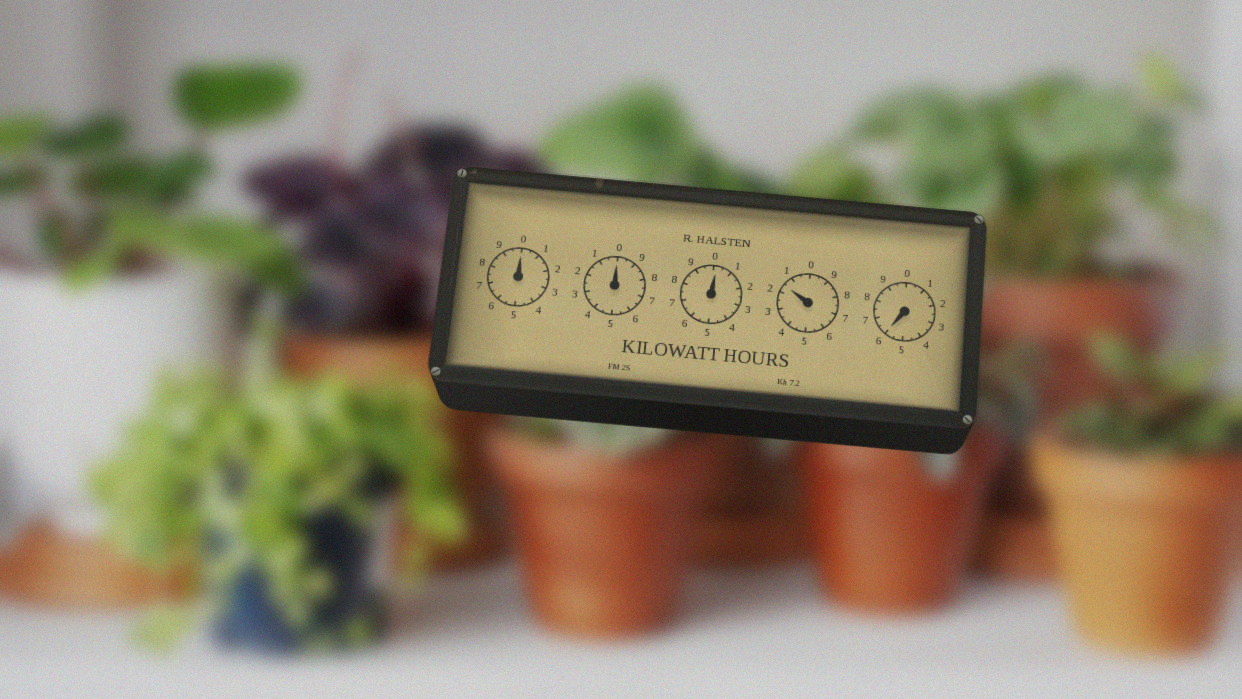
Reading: value=16 unit=kWh
